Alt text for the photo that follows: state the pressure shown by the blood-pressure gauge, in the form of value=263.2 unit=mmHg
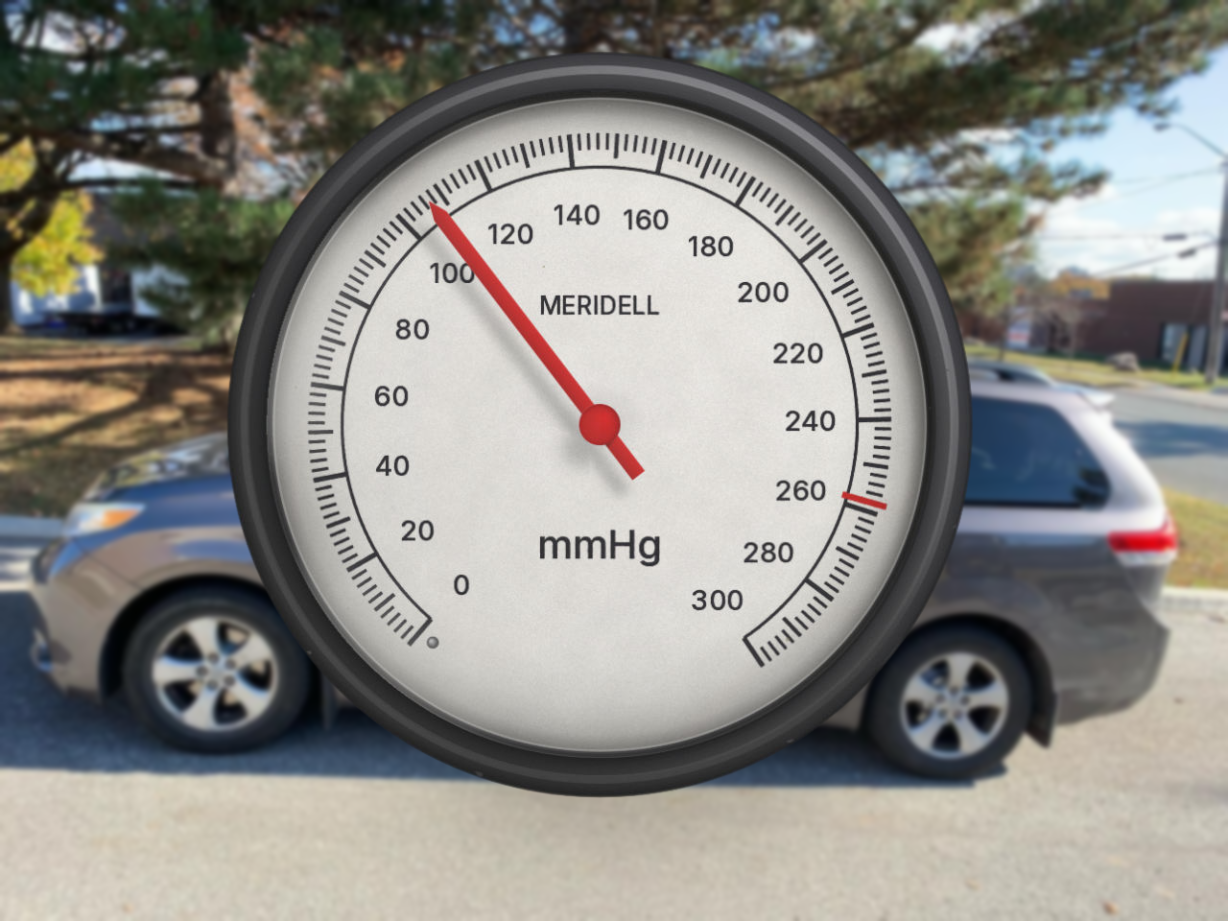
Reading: value=107 unit=mmHg
